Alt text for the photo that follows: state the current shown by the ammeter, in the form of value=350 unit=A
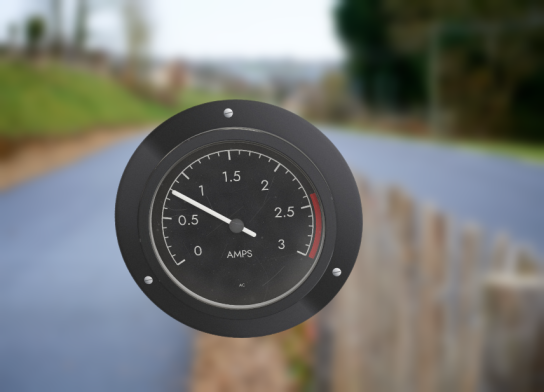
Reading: value=0.8 unit=A
